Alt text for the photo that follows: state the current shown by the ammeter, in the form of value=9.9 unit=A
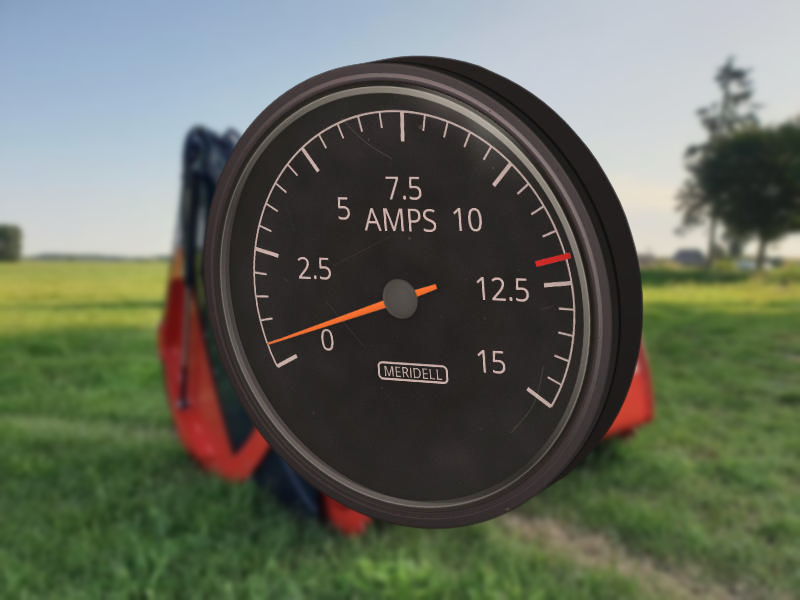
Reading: value=0.5 unit=A
